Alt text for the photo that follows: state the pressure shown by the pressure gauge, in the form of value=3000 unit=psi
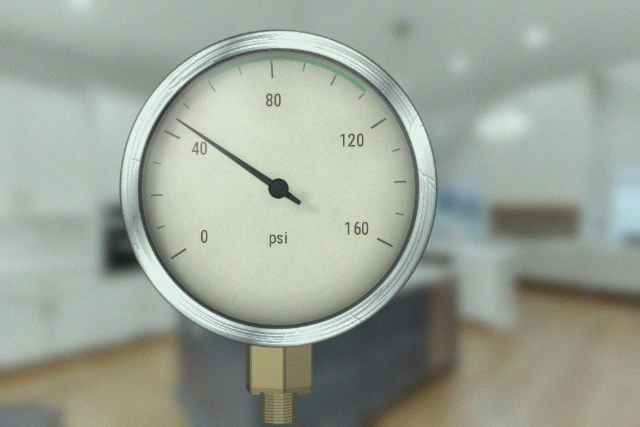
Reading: value=45 unit=psi
